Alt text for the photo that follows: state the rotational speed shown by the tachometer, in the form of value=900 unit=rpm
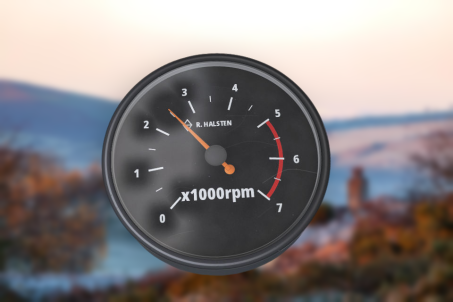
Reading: value=2500 unit=rpm
